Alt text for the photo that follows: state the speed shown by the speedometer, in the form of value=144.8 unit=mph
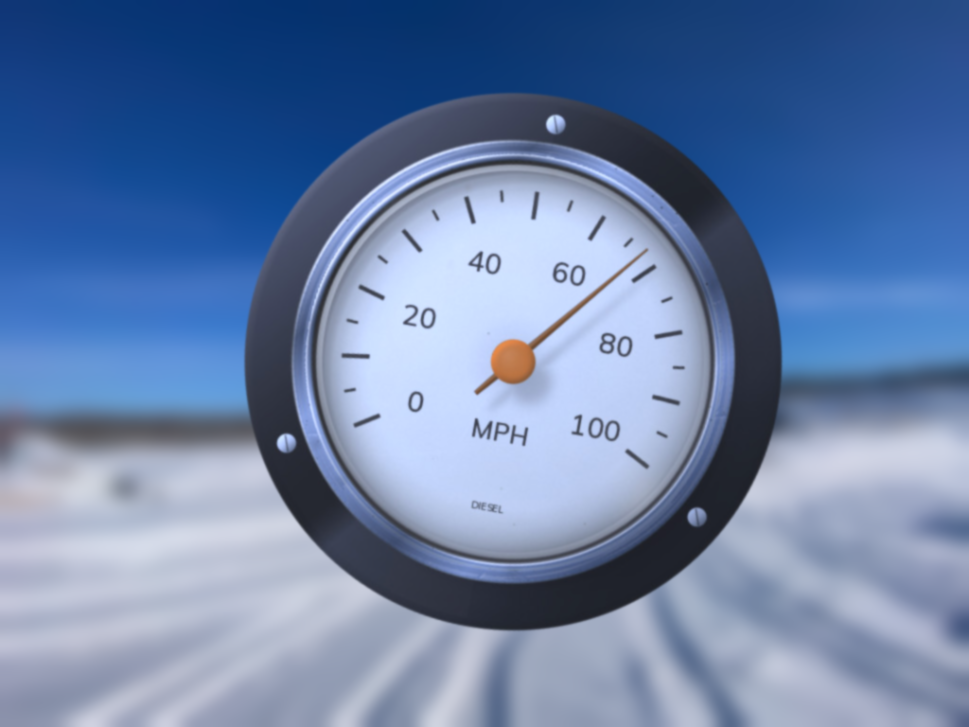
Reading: value=67.5 unit=mph
